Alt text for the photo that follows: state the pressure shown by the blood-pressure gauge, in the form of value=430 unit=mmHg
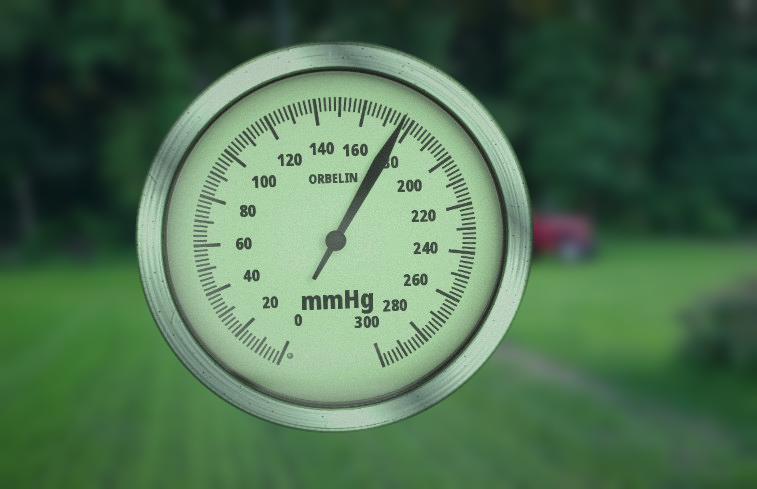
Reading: value=176 unit=mmHg
